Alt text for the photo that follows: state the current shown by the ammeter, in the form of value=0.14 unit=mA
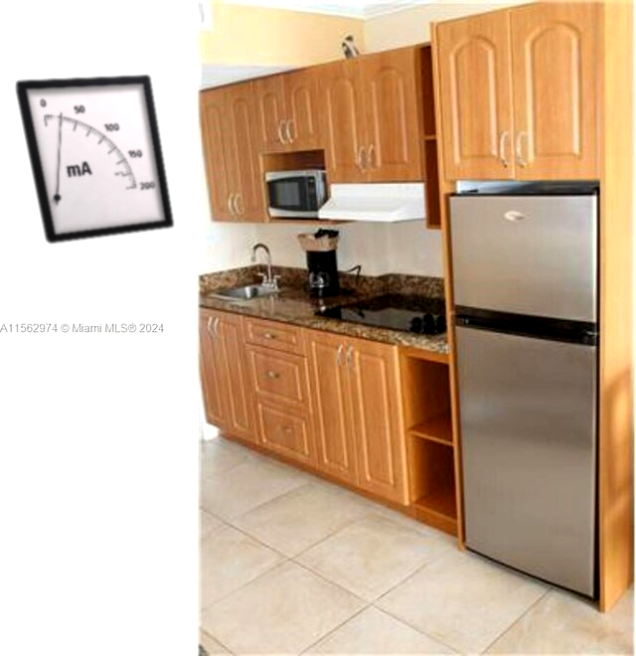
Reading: value=25 unit=mA
